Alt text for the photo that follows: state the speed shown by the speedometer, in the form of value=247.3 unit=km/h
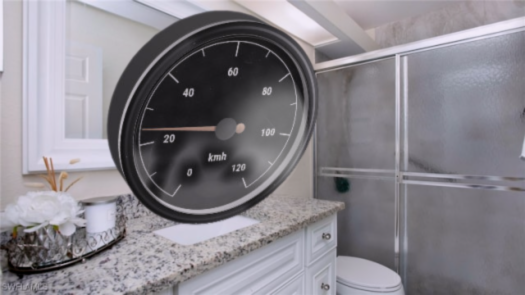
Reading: value=25 unit=km/h
